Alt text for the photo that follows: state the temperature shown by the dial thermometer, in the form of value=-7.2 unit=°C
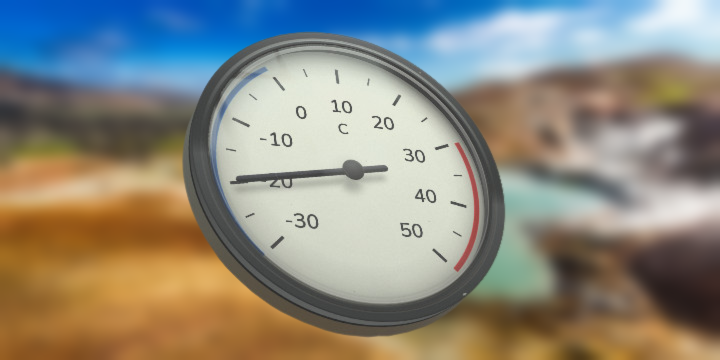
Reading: value=-20 unit=°C
